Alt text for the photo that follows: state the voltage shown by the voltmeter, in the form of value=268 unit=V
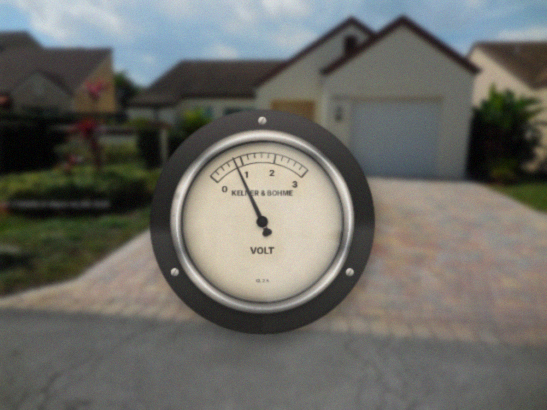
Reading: value=0.8 unit=V
